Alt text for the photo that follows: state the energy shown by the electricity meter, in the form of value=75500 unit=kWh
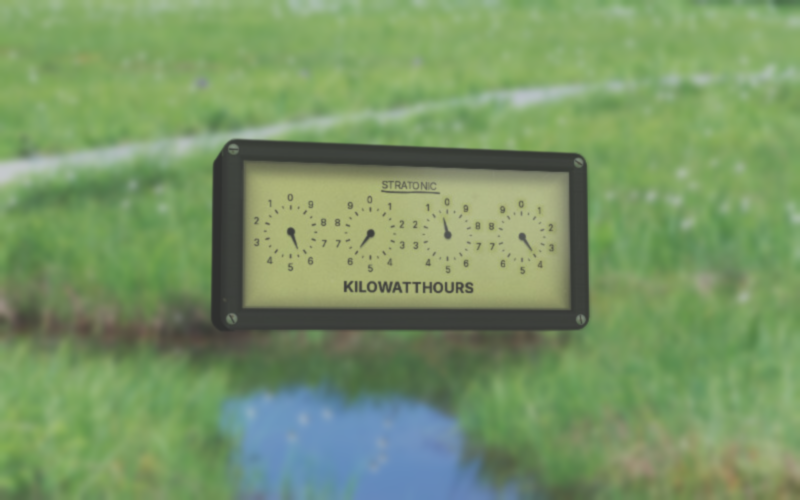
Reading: value=5604 unit=kWh
